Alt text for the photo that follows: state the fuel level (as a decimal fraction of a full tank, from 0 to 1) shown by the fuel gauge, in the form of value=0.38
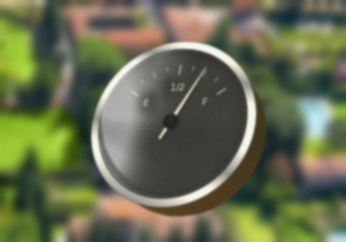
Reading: value=0.75
